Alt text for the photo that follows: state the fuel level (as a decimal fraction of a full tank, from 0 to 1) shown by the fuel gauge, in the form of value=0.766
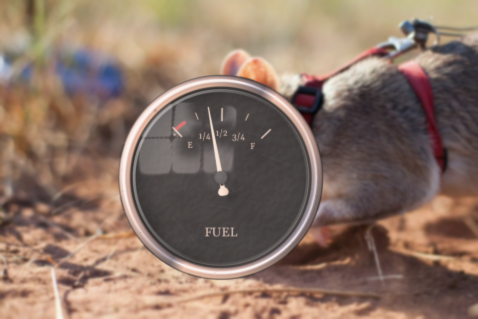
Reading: value=0.375
